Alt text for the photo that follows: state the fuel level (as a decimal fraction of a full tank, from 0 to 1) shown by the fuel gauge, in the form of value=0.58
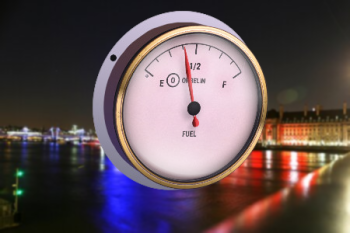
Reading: value=0.375
